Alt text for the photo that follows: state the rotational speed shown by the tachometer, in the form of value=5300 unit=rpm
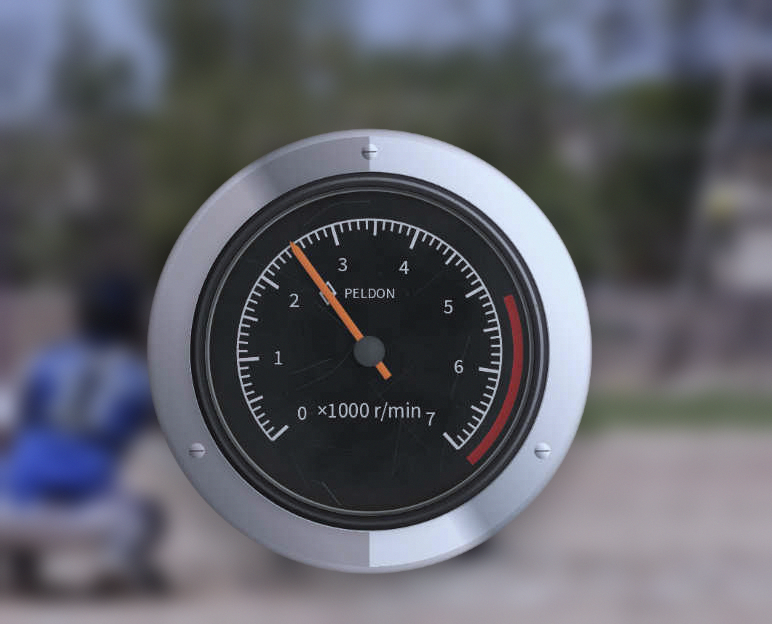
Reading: value=2500 unit=rpm
